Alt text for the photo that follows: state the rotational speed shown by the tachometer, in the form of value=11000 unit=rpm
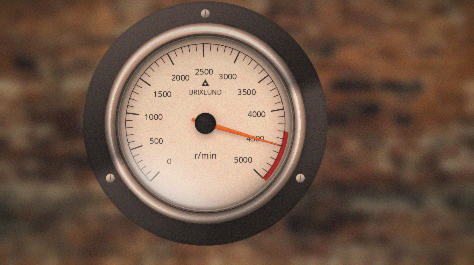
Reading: value=4500 unit=rpm
